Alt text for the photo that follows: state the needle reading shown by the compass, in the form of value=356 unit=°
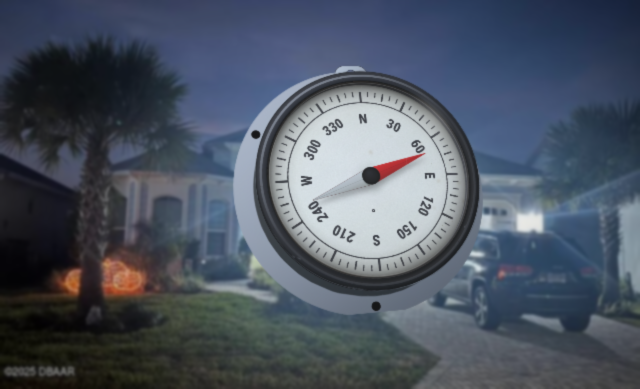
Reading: value=70 unit=°
